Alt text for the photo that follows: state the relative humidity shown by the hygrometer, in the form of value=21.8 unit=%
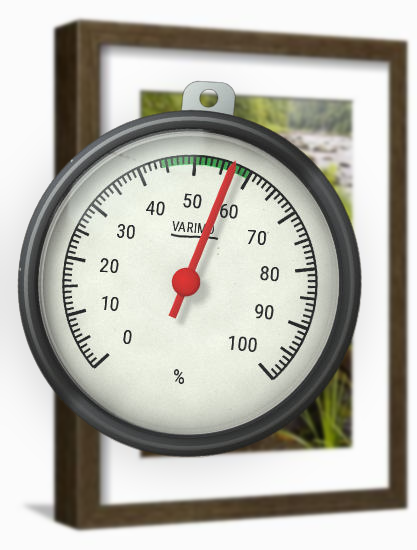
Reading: value=57 unit=%
